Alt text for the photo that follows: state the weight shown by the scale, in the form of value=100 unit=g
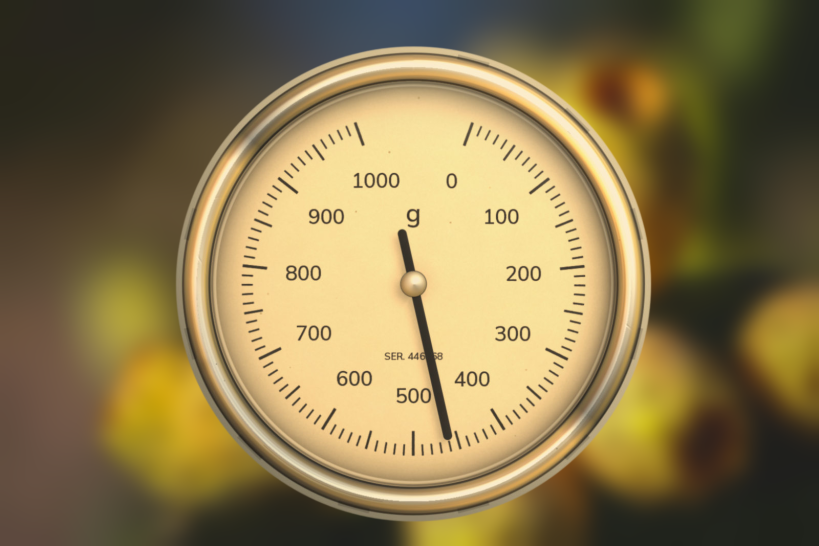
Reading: value=460 unit=g
